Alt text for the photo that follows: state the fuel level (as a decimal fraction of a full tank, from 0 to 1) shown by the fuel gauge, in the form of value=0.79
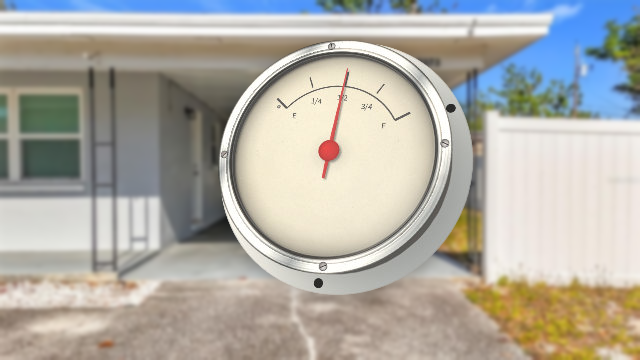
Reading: value=0.5
